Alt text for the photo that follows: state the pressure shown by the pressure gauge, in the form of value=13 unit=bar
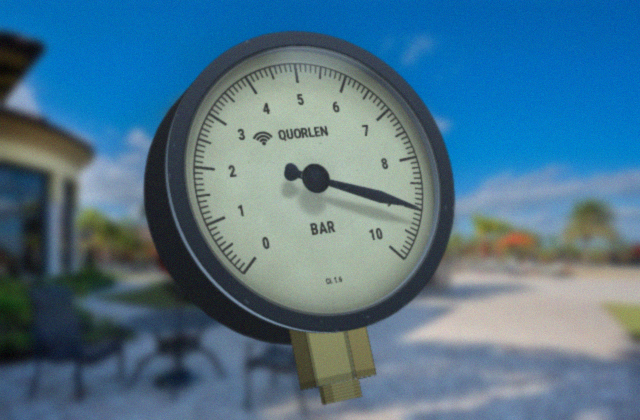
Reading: value=9 unit=bar
